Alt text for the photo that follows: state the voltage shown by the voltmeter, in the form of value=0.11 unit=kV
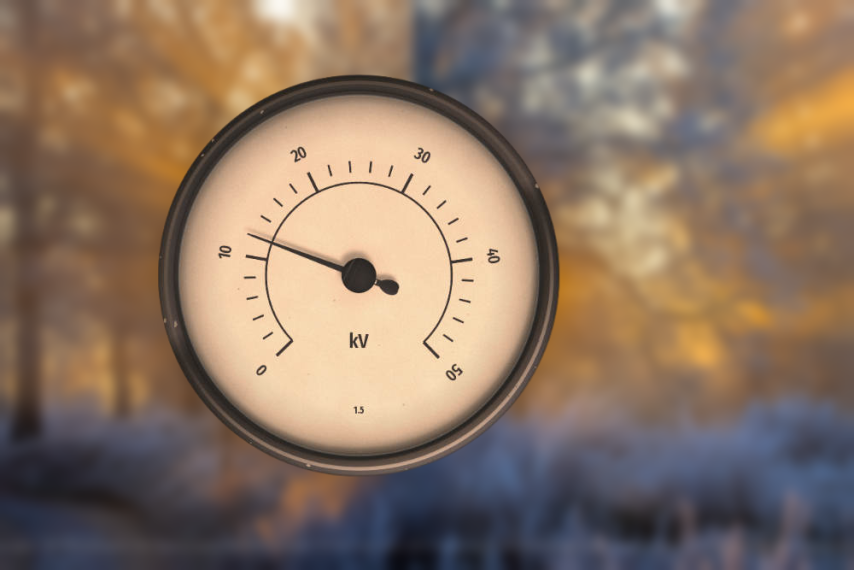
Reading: value=12 unit=kV
